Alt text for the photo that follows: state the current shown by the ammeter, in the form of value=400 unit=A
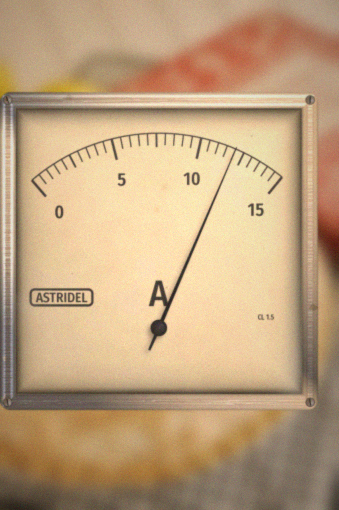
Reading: value=12 unit=A
